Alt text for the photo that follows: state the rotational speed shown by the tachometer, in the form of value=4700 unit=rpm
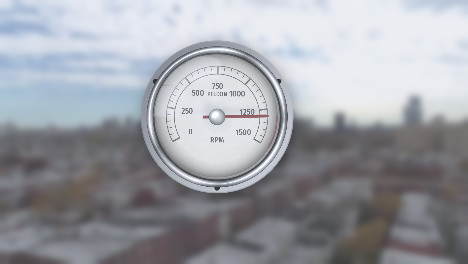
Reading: value=1300 unit=rpm
